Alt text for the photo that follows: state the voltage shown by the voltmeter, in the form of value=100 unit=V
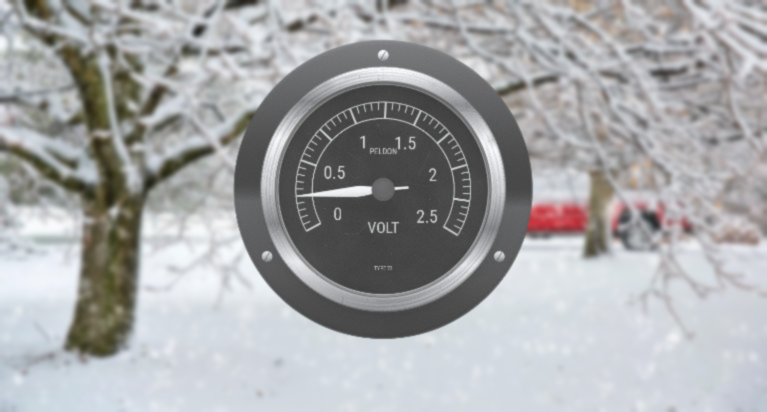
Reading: value=0.25 unit=V
